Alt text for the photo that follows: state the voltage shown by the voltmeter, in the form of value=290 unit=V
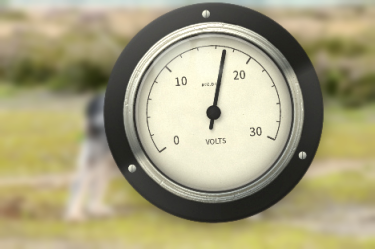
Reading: value=17 unit=V
